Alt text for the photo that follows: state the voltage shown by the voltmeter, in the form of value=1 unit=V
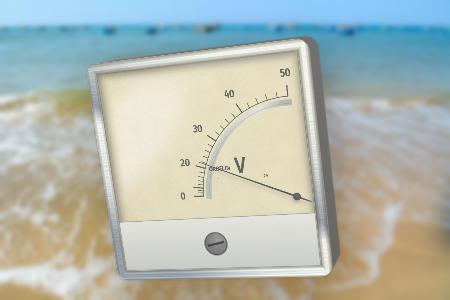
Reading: value=22 unit=V
